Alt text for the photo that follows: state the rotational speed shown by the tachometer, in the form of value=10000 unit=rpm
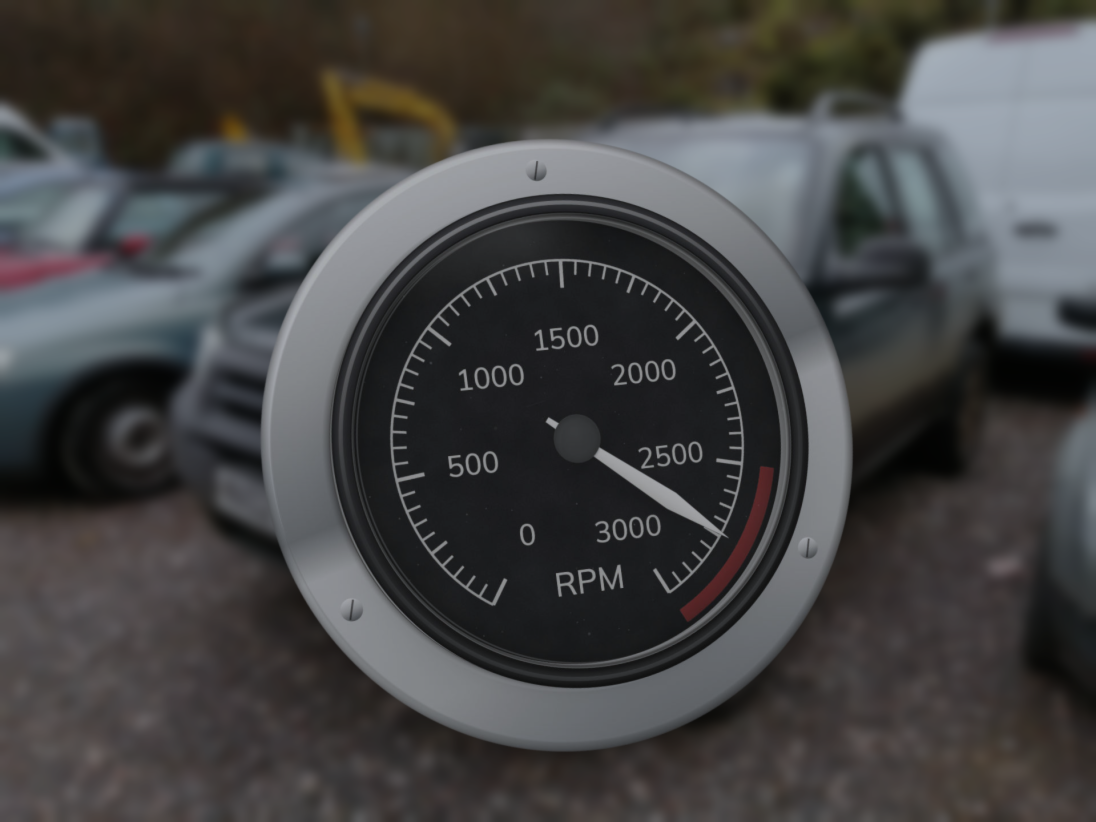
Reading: value=2750 unit=rpm
